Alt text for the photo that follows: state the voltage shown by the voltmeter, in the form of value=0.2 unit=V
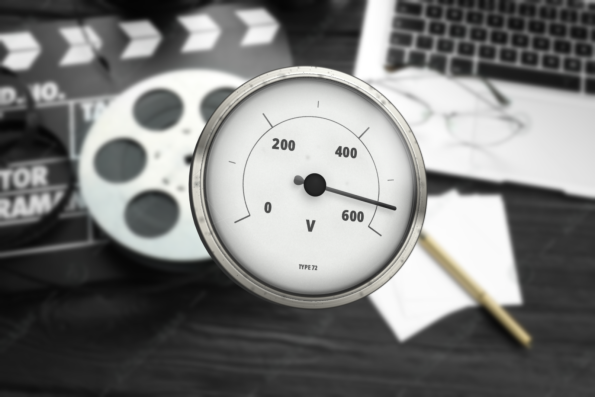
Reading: value=550 unit=V
